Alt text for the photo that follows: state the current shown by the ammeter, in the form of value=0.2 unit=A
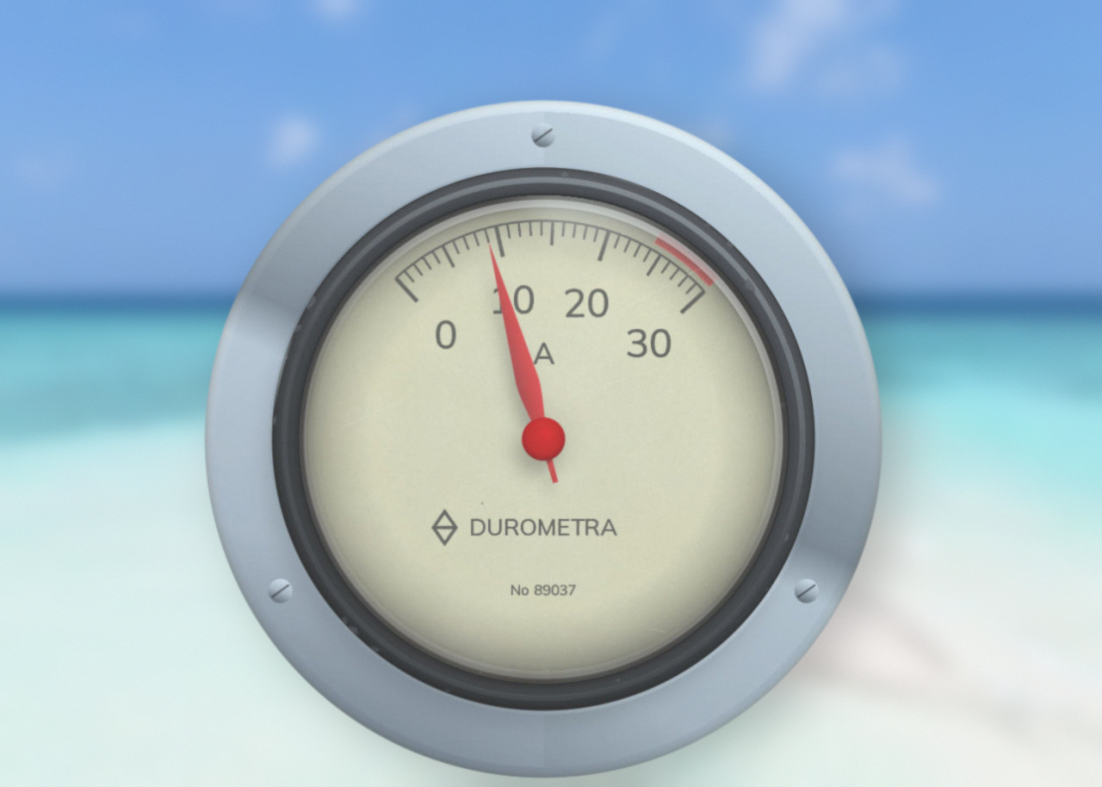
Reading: value=9 unit=A
